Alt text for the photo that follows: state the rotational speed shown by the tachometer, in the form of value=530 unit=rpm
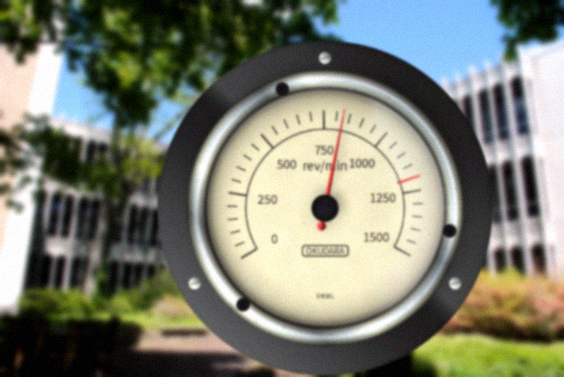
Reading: value=825 unit=rpm
